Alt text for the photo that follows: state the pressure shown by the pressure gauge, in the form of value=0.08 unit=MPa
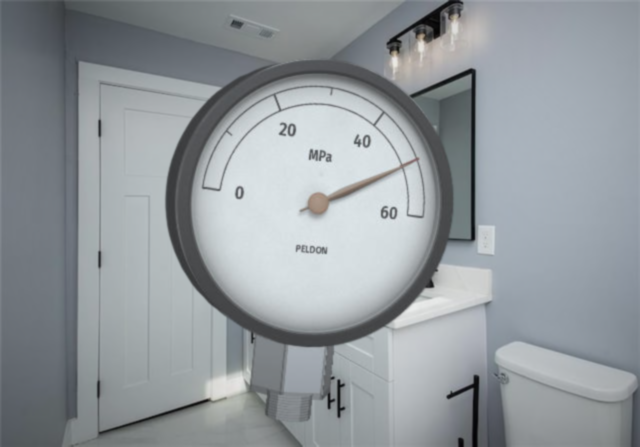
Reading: value=50 unit=MPa
